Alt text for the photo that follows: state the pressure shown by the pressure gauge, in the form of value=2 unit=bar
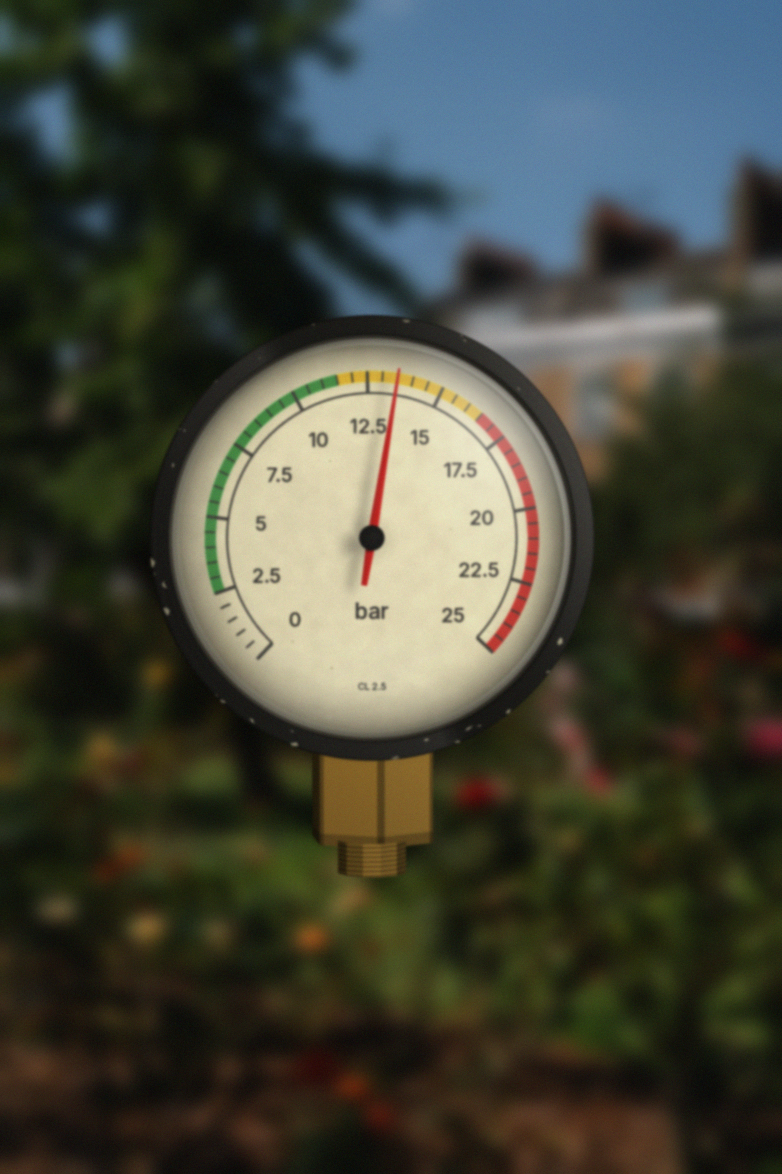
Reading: value=13.5 unit=bar
